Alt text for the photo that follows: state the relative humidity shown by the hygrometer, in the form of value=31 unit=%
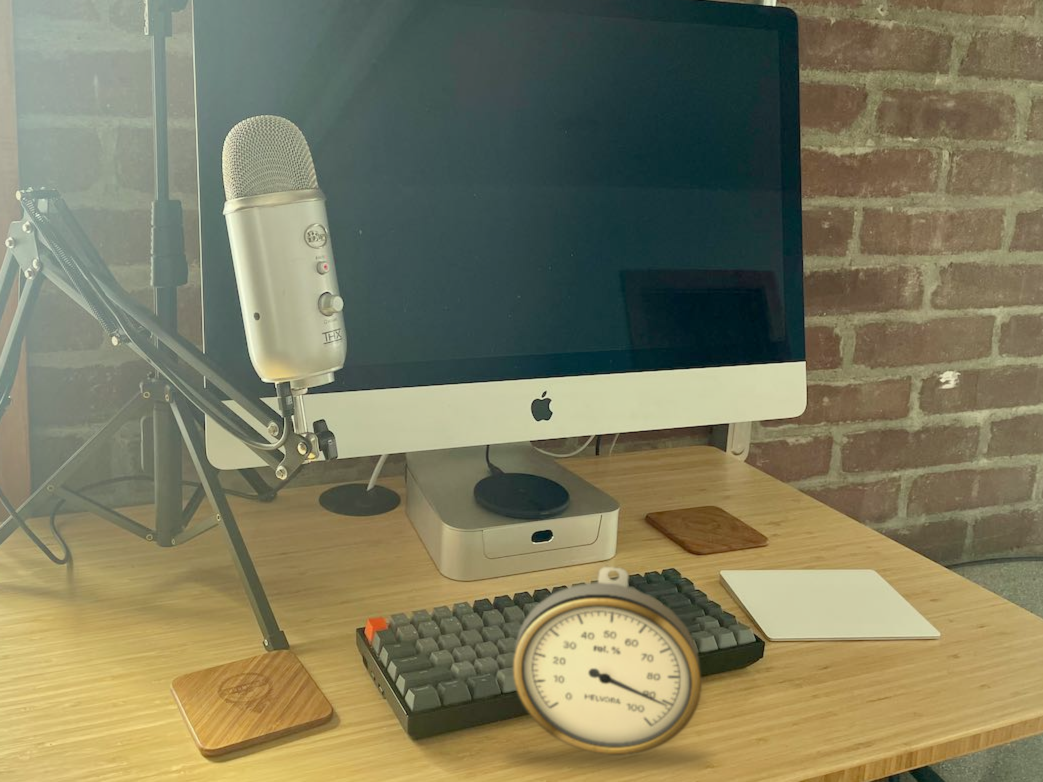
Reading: value=90 unit=%
